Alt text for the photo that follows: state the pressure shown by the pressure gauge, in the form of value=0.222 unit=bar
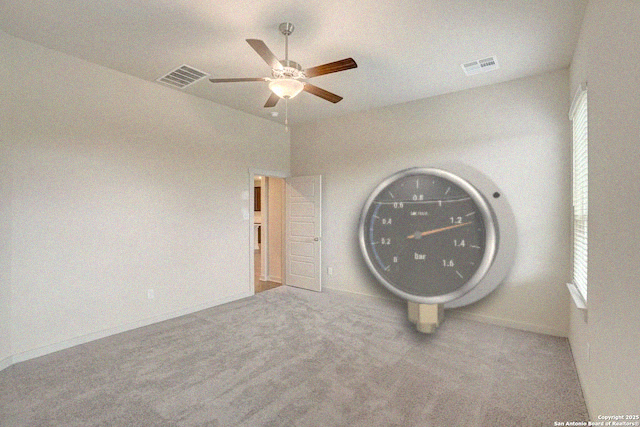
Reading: value=1.25 unit=bar
